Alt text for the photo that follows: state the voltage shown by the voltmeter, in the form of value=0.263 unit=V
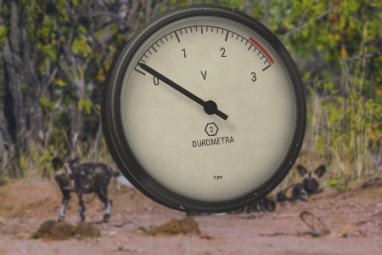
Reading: value=0.1 unit=V
